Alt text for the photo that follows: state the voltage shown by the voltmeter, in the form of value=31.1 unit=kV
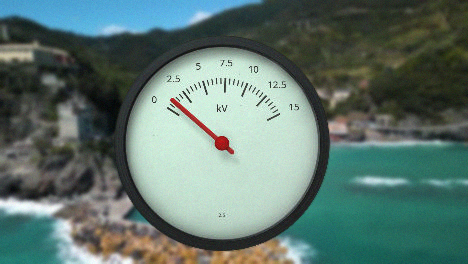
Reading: value=1 unit=kV
